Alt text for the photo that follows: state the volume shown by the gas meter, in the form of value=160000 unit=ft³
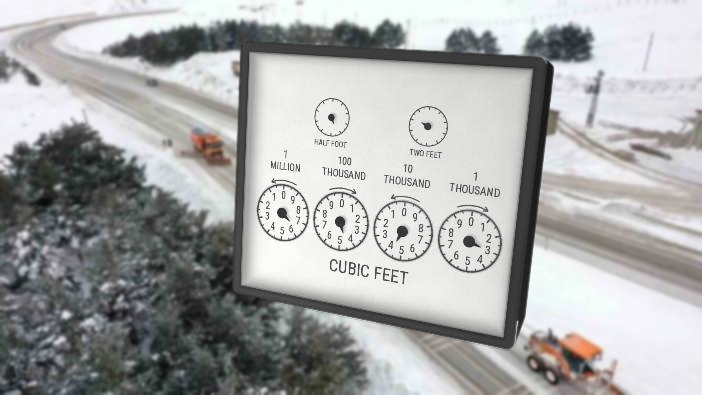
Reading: value=644300 unit=ft³
